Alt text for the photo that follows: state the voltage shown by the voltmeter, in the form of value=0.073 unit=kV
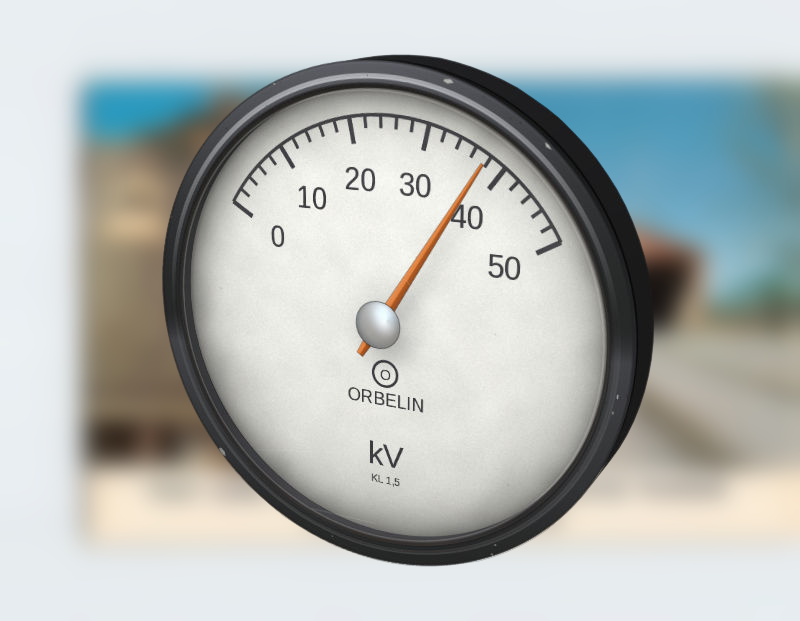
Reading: value=38 unit=kV
